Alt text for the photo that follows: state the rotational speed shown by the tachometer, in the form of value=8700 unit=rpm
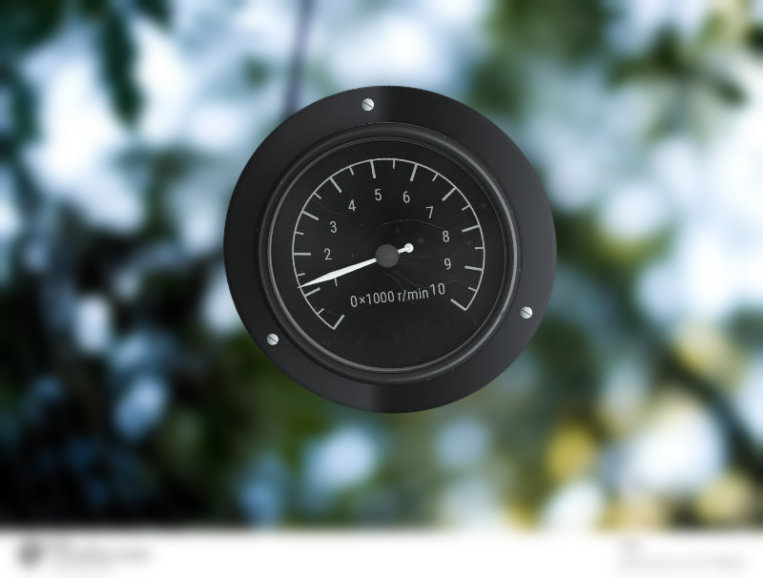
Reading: value=1250 unit=rpm
